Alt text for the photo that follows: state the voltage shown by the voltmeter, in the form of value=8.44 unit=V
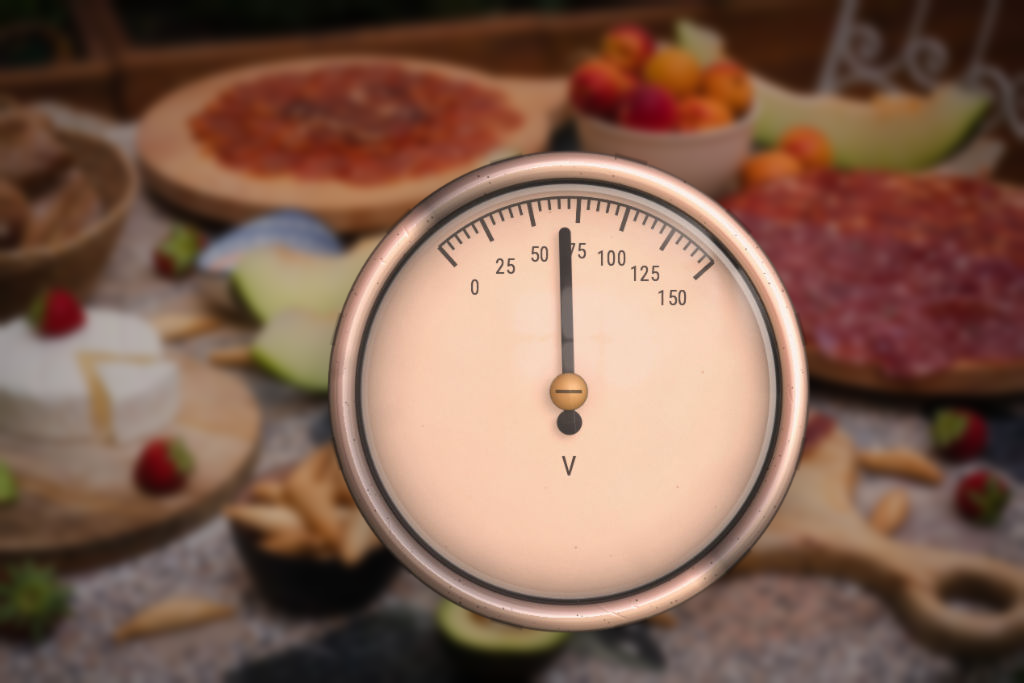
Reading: value=67.5 unit=V
